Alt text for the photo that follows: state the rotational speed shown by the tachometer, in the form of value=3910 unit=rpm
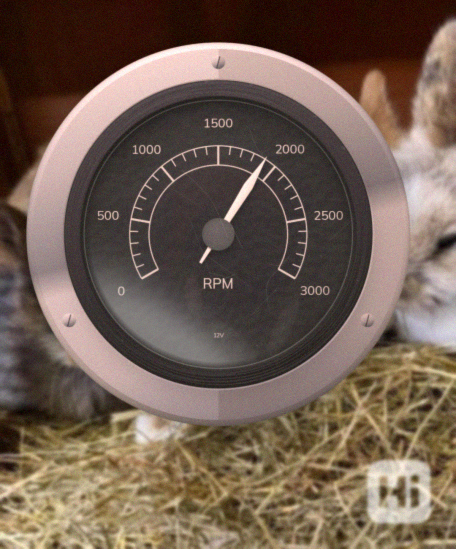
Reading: value=1900 unit=rpm
